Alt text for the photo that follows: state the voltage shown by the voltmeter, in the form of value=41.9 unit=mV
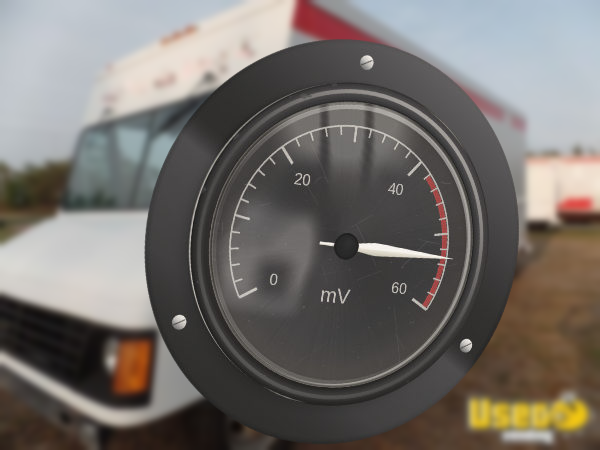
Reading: value=53 unit=mV
